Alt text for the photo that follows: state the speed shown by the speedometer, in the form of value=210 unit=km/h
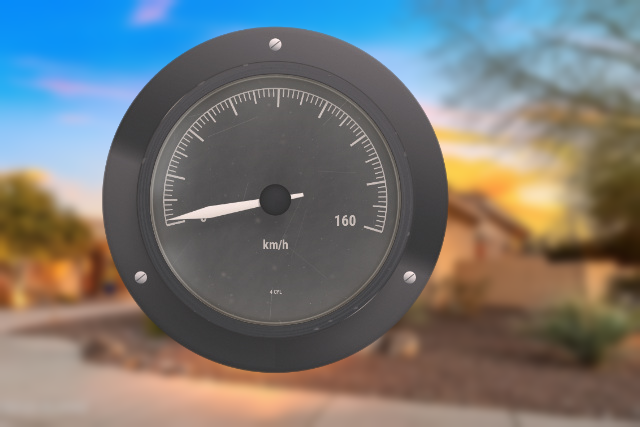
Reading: value=2 unit=km/h
